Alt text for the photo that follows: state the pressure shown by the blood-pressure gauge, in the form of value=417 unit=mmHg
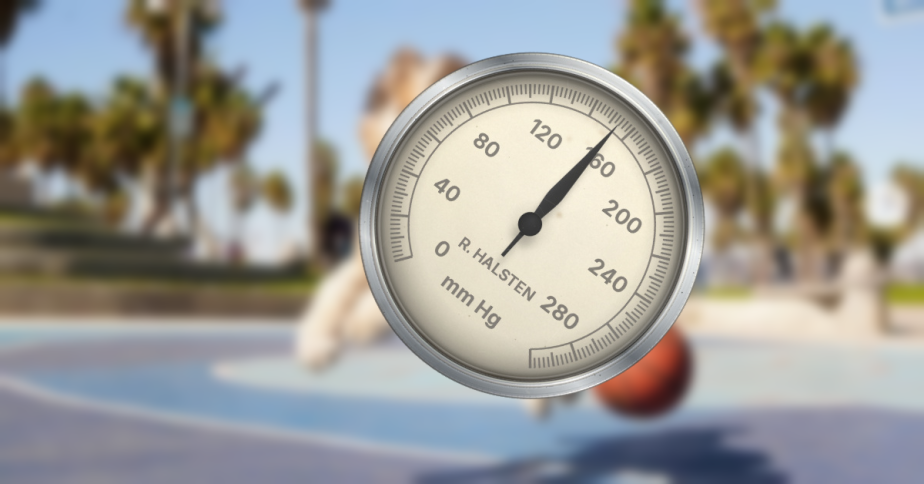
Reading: value=154 unit=mmHg
